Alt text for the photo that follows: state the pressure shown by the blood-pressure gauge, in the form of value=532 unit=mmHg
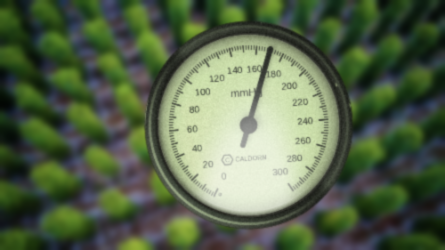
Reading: value=170 unit=mmHg
